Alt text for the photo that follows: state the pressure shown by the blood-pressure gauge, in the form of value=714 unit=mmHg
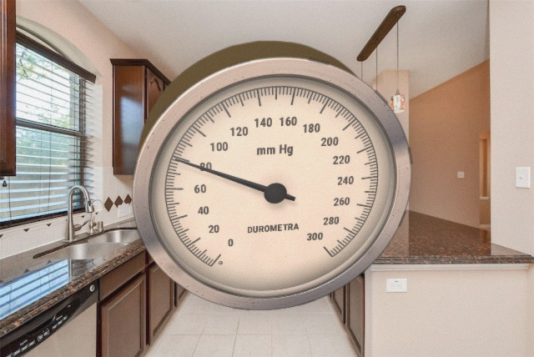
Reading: value=80 unit=mmHg
